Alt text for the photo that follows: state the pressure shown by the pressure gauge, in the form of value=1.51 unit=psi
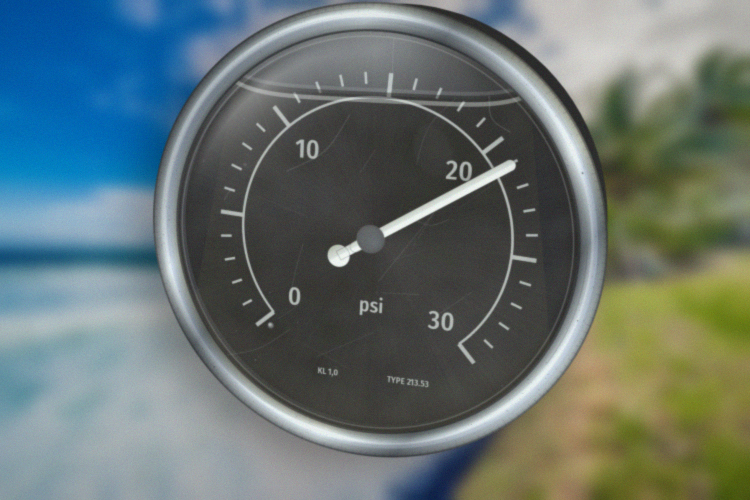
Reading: value=21 unit=psi
